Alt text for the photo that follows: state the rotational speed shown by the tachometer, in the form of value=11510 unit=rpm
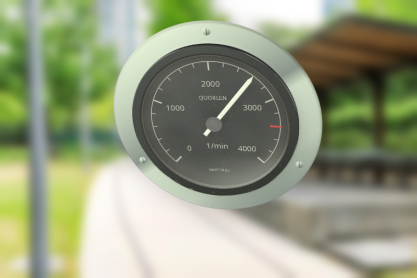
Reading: value=2600 unit=rpm
